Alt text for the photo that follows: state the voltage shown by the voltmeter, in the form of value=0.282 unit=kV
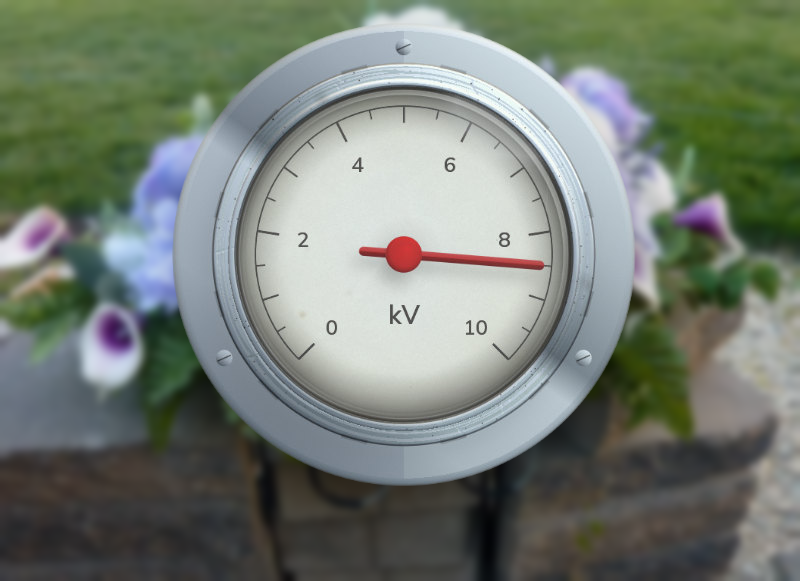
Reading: value=8.5 unit=kV
